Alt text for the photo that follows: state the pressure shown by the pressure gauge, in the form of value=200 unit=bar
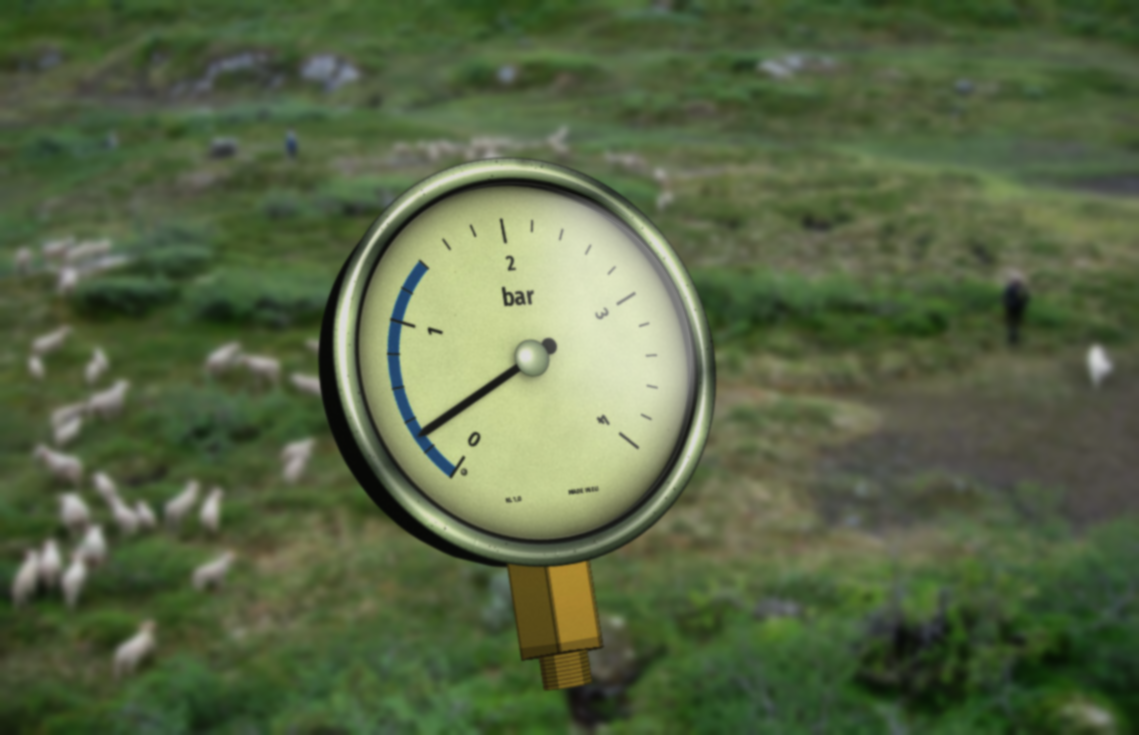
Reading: value=0.3 unit=bar
